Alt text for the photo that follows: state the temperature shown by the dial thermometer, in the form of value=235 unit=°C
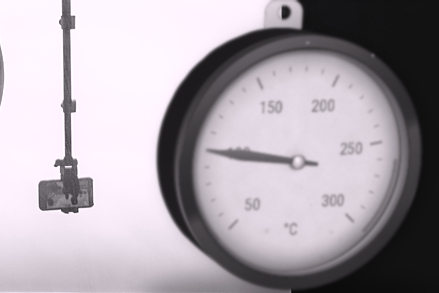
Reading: value=100 unit=°C
